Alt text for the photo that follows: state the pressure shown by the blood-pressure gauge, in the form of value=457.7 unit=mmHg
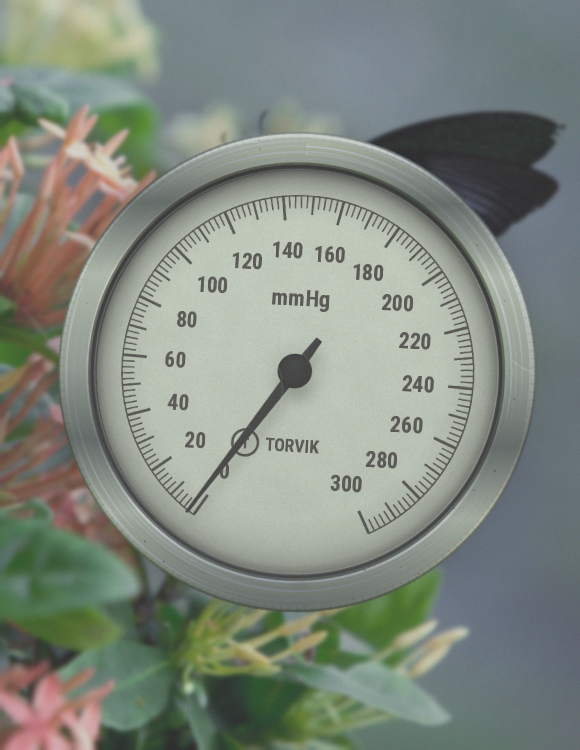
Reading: value=2 unit=mmHg
